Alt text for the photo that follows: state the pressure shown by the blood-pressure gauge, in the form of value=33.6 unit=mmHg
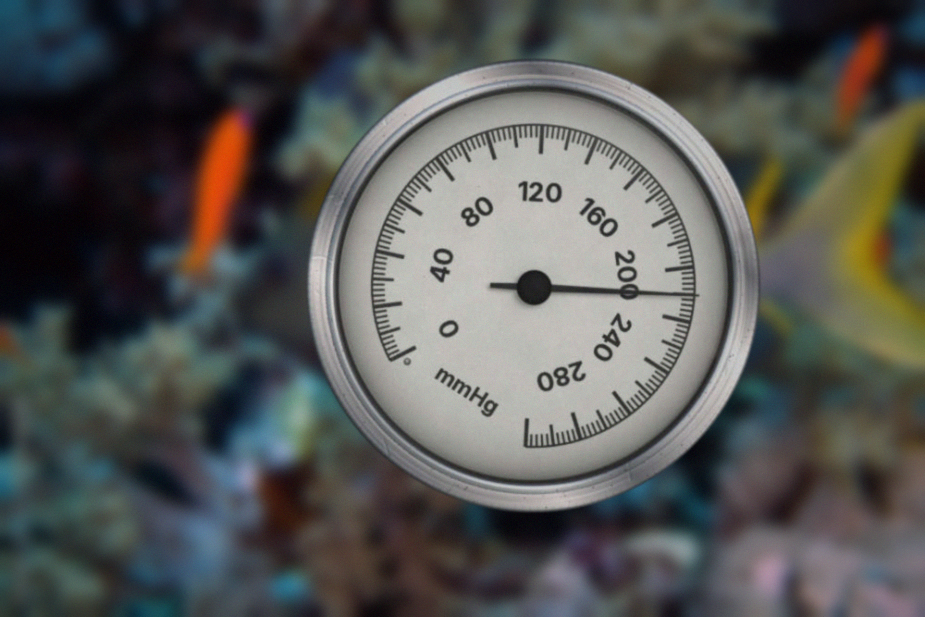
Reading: value=210 unit=mmHg
